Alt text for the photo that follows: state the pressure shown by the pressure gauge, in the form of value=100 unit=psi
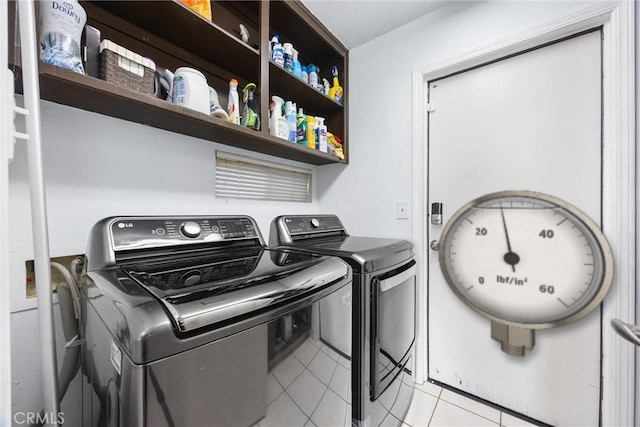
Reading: value=28 unit=psi
